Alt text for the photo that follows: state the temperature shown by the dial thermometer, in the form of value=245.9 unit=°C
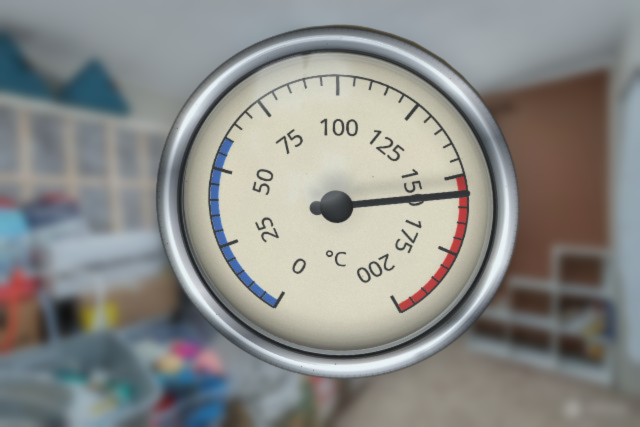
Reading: value=155 unit=°C
